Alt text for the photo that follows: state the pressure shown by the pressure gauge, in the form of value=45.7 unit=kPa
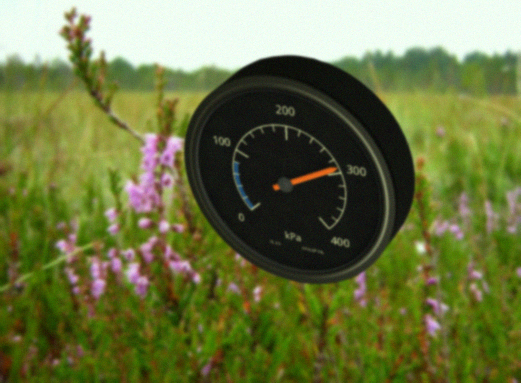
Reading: value=290 unit=kPa
